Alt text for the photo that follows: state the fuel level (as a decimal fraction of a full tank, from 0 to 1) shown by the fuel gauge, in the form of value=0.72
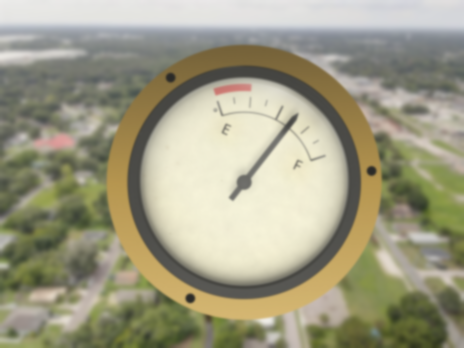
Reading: value=0.625
